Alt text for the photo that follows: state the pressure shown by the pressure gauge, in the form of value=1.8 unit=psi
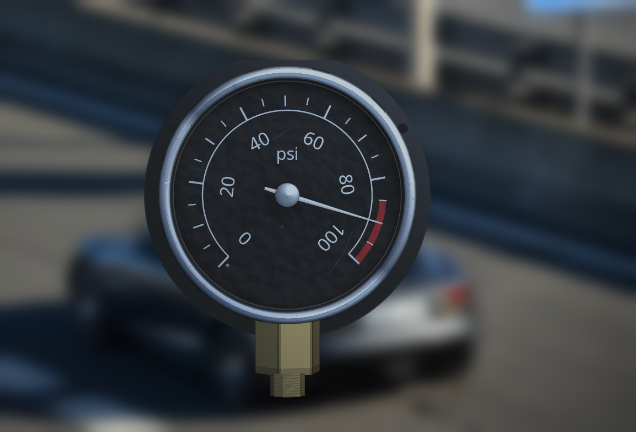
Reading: value=90 unit=psi
